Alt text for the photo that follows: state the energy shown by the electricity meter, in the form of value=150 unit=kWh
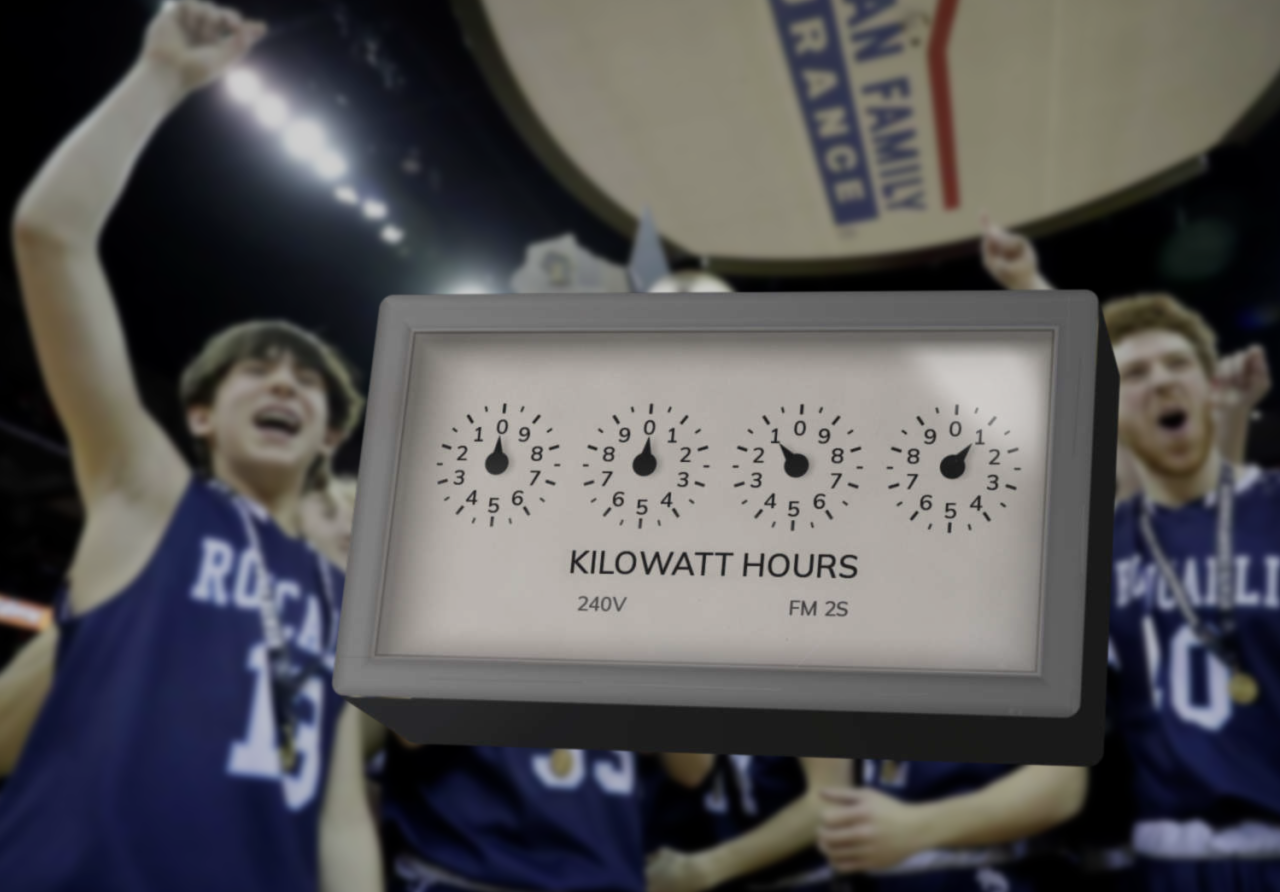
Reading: value=11 unit=kWh
